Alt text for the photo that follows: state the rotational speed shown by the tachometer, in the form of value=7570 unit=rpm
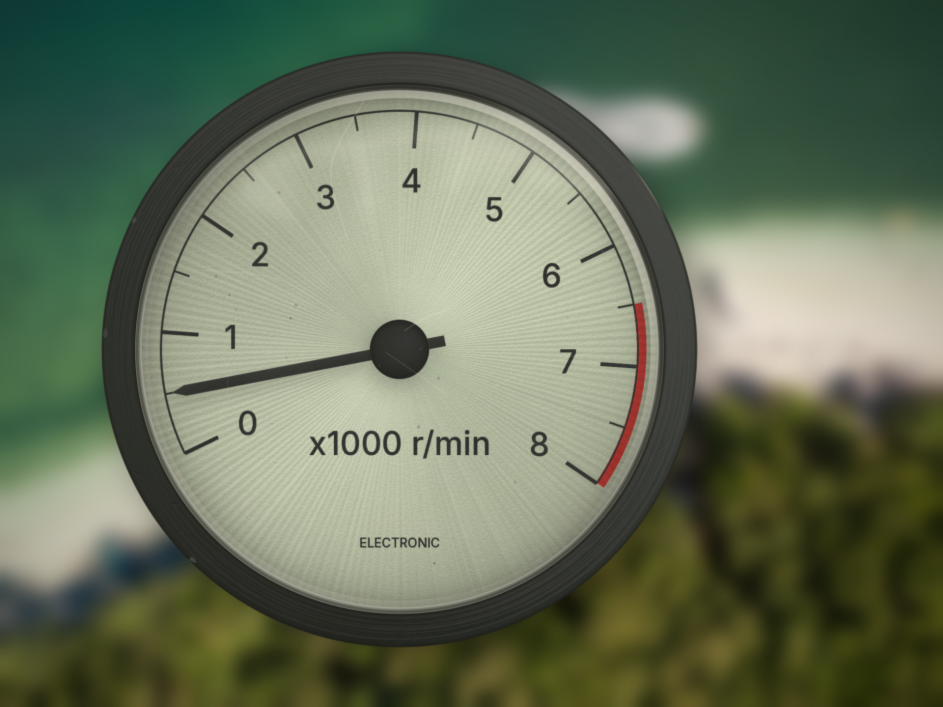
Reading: value=500 unit=rpm
